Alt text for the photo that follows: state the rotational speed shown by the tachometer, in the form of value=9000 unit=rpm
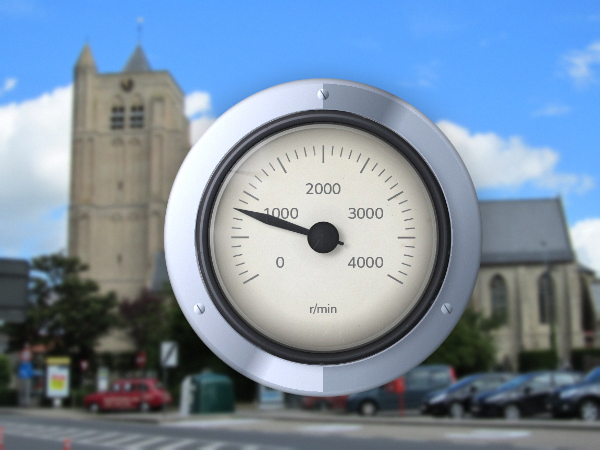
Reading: value=800 unit=rpm
